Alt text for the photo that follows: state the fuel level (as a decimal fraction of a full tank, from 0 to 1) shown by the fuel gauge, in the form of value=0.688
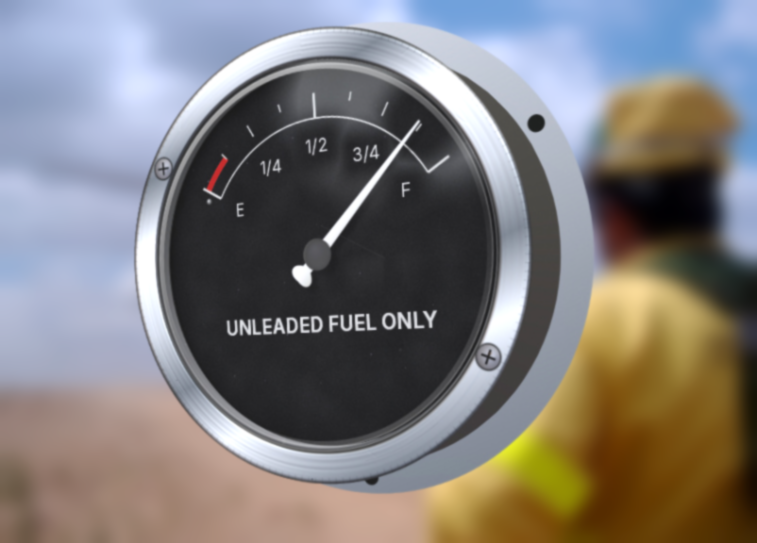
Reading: value=0.875
